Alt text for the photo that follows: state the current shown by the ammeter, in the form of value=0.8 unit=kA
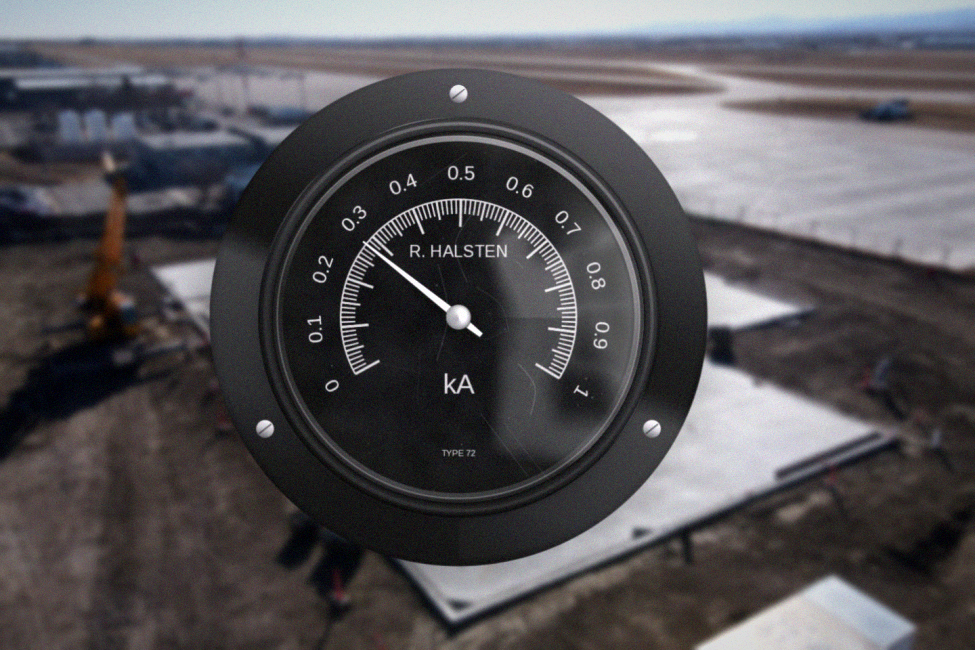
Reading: value=0.28 unit=kA
